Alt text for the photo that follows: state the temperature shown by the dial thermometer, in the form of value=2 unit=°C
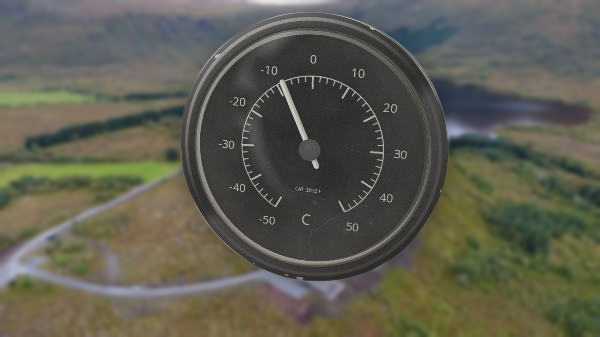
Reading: value=-8 unit=°C
